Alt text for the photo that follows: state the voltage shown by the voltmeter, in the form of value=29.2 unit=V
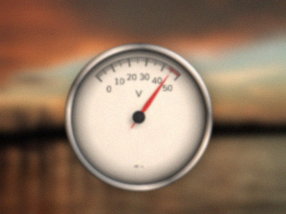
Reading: value=45 unit=V
